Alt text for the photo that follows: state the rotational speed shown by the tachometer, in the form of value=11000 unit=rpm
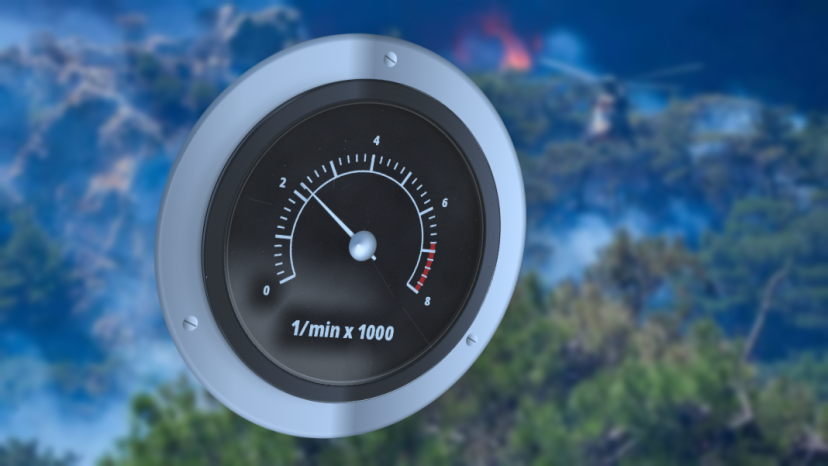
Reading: value=2200 unit=rpm
